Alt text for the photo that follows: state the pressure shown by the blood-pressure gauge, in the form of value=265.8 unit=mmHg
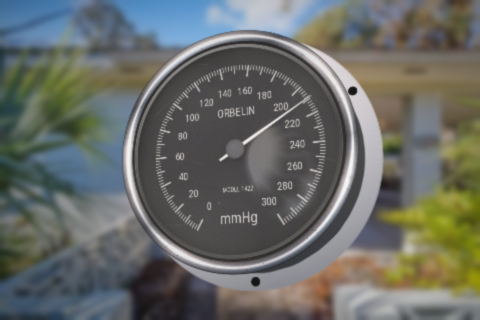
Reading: value=210 unit=mmHg
